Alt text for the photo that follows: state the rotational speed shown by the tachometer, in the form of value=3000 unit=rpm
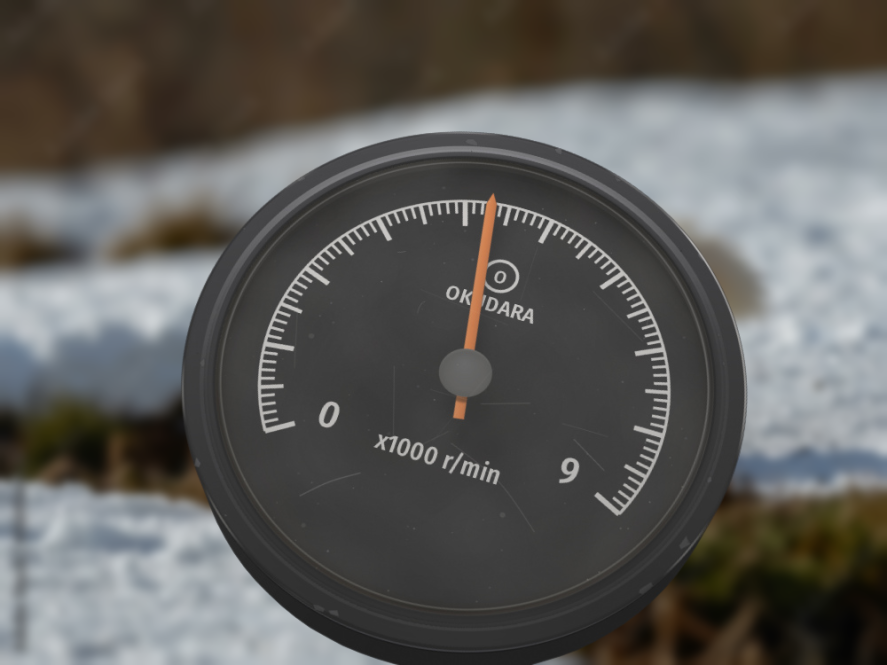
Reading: value=4300 unit=rpm
